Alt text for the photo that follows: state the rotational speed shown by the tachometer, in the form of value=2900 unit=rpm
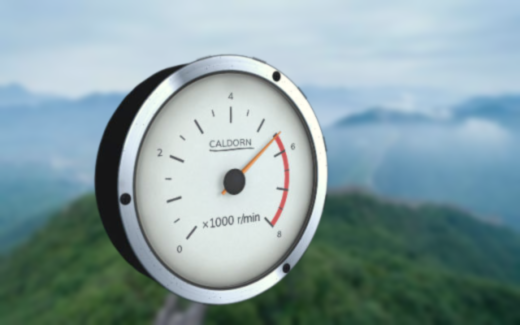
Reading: value=5500 unit=rpm
